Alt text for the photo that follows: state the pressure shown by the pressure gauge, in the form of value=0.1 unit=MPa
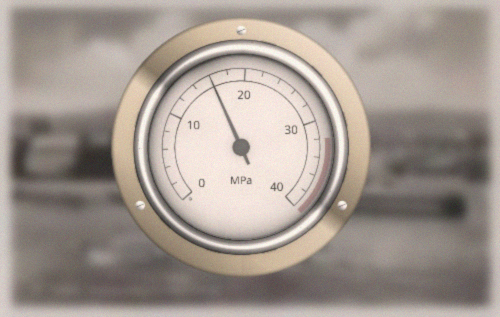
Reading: value=16 unit=MPa
